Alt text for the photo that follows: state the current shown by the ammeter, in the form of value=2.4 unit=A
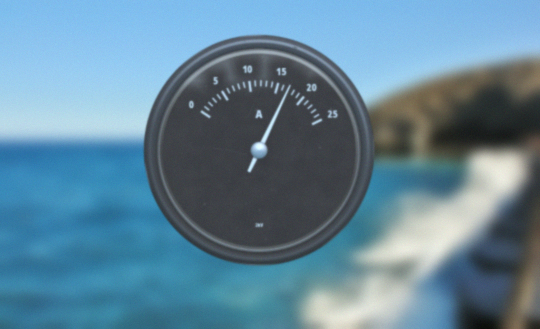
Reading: value=17 unit=A
